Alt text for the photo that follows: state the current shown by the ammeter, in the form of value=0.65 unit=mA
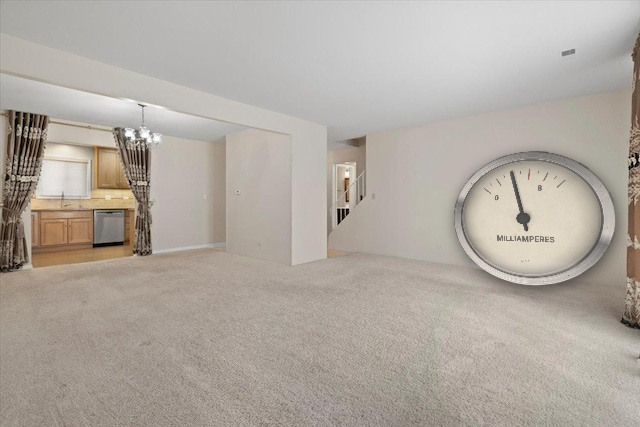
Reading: value=4 unit=mA
